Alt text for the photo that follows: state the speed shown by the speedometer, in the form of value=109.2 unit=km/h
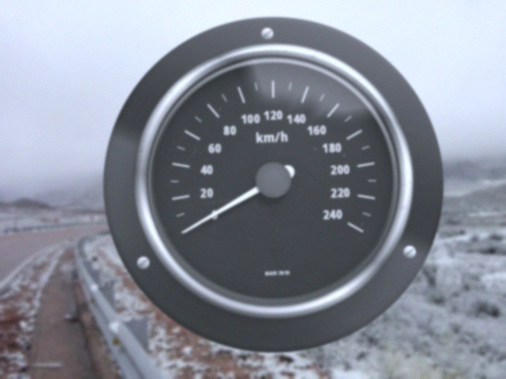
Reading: value=0 unit=km/h
